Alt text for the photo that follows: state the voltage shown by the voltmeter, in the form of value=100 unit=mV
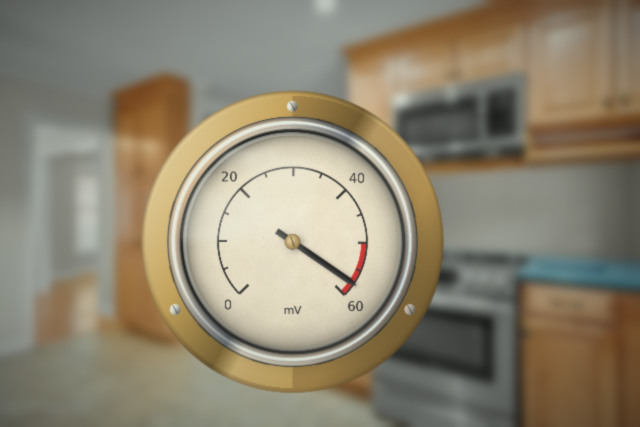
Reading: value=57.5 unit=mV
